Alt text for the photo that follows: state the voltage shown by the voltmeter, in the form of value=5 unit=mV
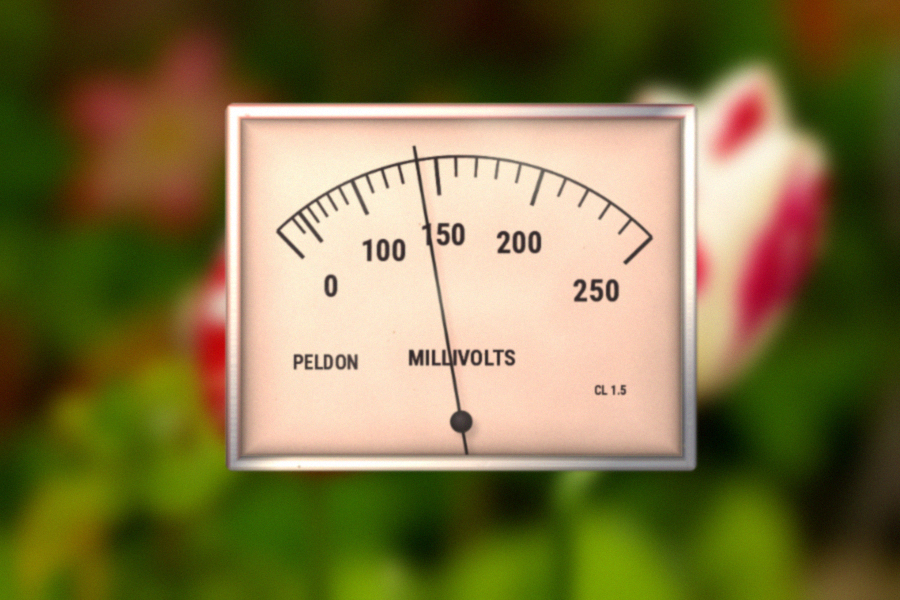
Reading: value=140 unit=mV
